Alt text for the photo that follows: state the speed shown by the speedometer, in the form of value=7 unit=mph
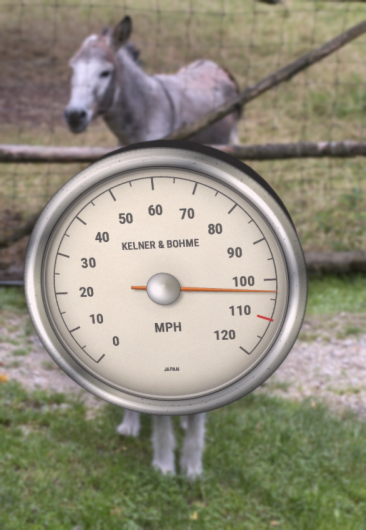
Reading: value=102.5 unit=mph
